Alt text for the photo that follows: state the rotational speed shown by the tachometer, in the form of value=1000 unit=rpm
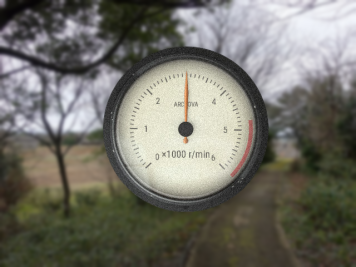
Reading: value=3000 unit=rpm
